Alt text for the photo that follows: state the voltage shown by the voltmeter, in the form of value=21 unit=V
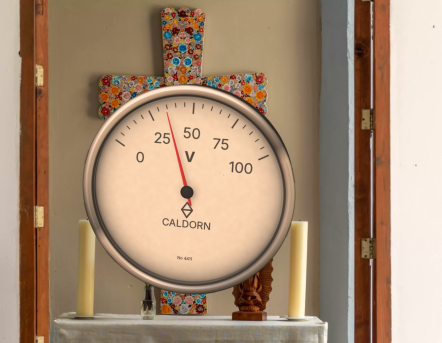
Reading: value=35 unit=V
